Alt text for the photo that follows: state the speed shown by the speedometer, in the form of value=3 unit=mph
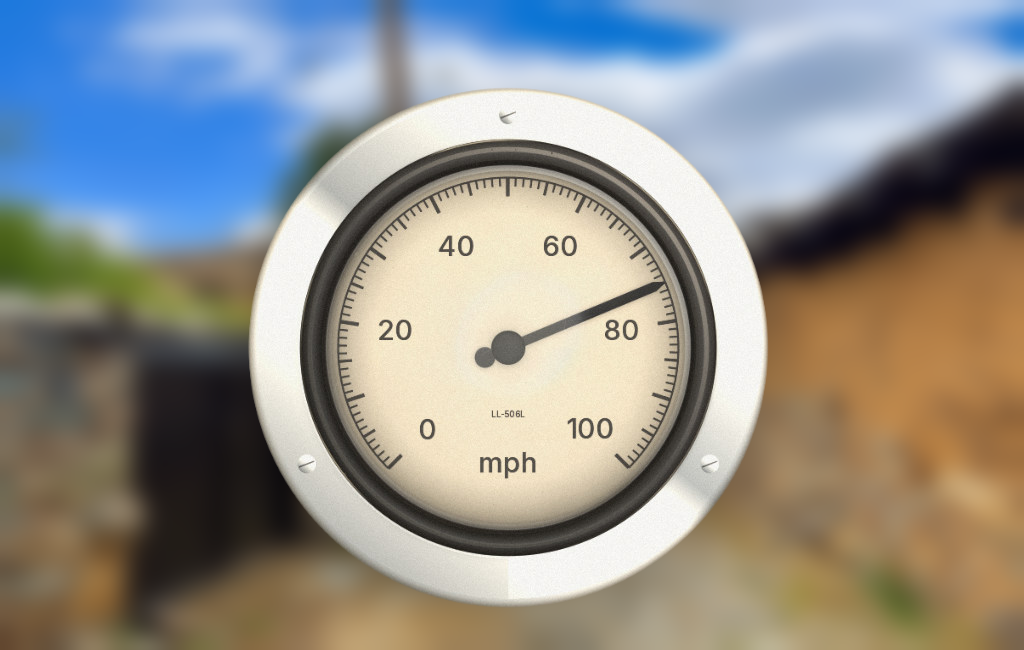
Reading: value=75 unit=mph
